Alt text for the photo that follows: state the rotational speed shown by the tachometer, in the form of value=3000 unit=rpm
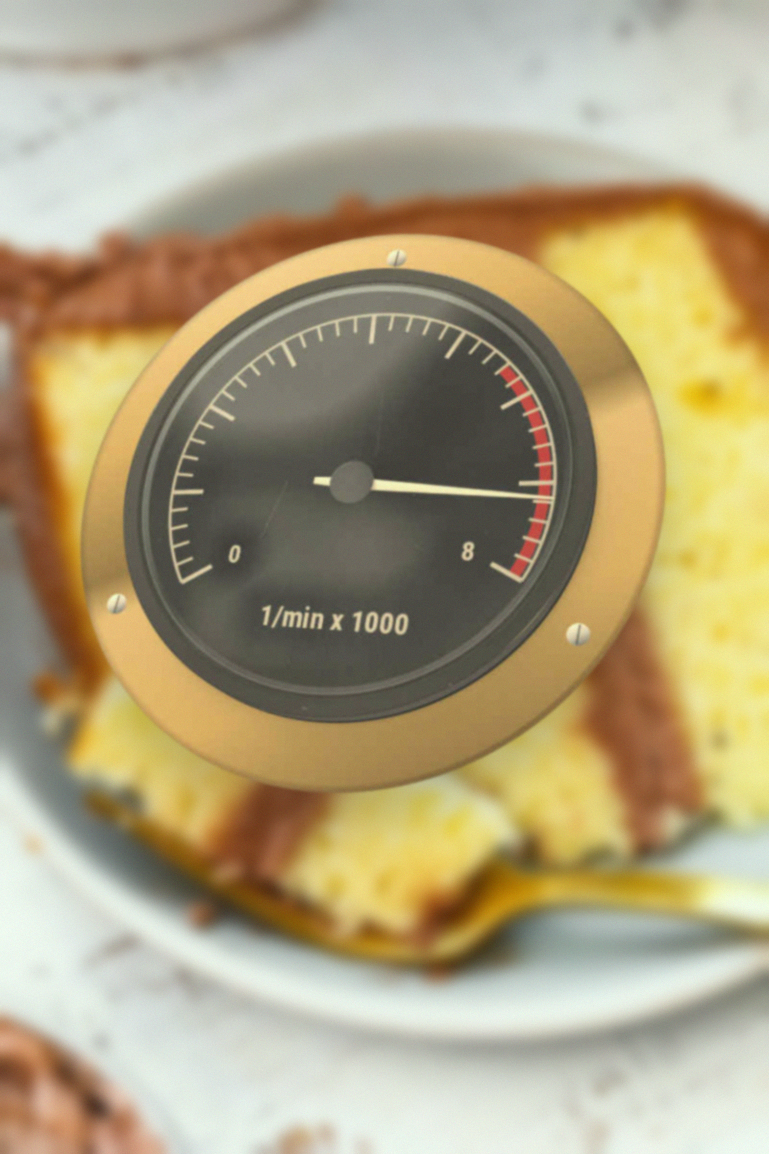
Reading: value=7200 unit=rpm
